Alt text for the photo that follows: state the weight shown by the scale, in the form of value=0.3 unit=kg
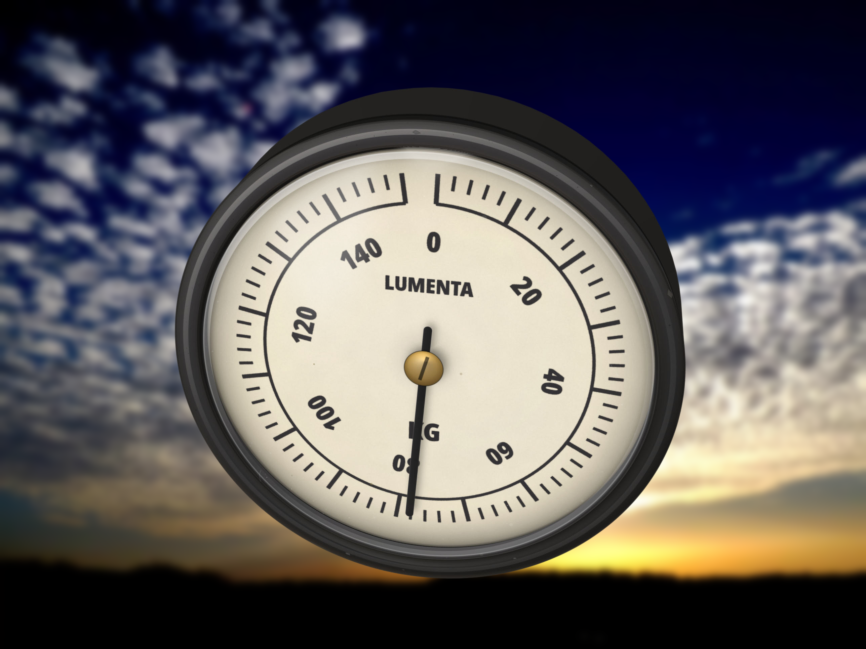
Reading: value=78 unit=kg
